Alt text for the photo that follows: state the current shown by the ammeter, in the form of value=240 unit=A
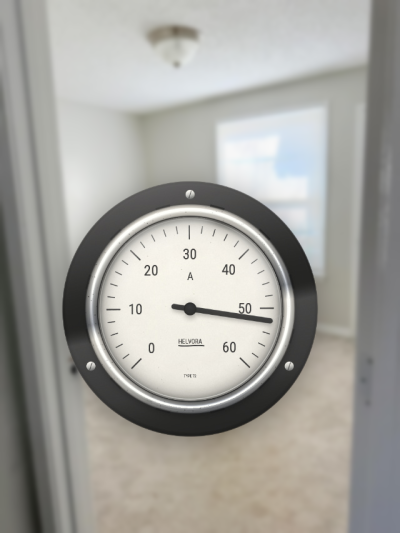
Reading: value=52 unit=A
